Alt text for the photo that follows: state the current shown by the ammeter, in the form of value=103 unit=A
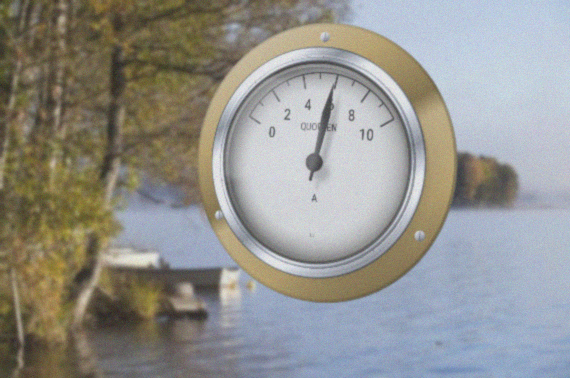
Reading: value=6 unit=A
